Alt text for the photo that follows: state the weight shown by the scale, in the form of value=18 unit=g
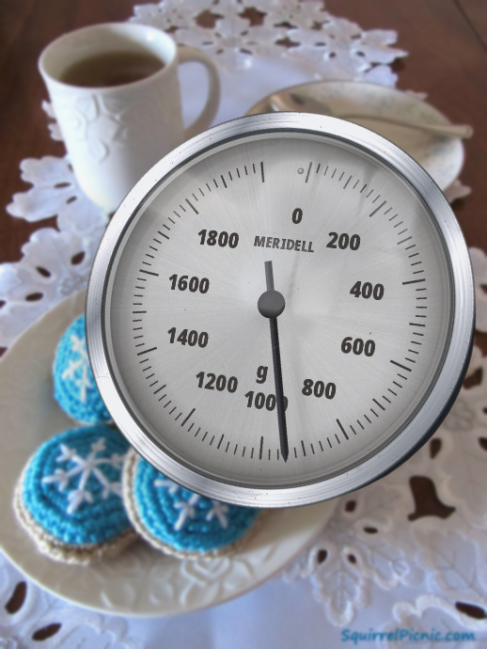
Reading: value=940 unit=g
